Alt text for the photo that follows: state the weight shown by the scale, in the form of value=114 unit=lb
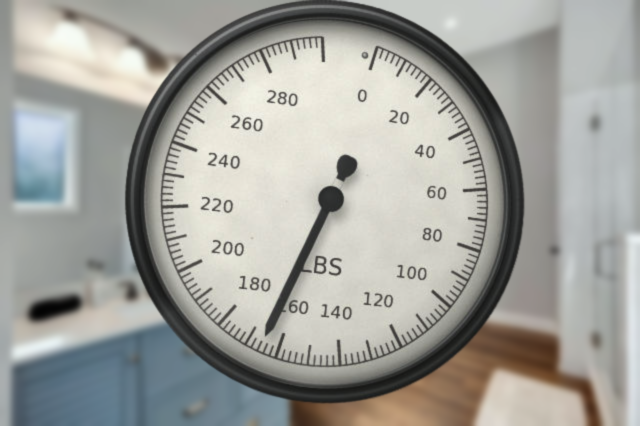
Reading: value=166 unit=lb
